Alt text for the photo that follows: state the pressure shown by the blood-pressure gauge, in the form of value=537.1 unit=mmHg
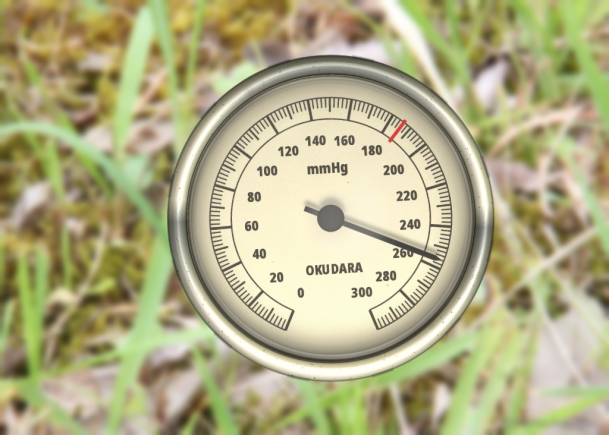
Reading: value=256 unit=mmHg
